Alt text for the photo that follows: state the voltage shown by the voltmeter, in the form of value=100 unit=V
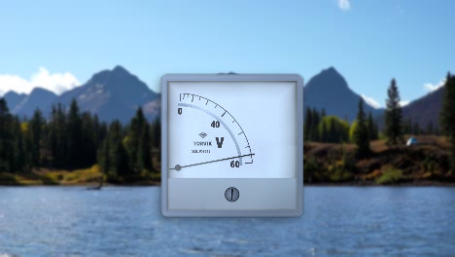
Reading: value=57.5 unit=V
